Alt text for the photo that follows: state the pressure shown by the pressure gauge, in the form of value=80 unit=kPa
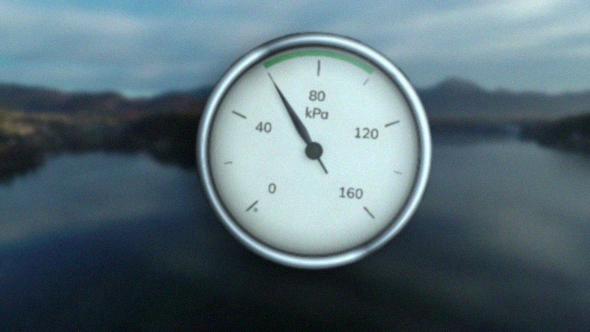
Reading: value=60 unit=kPa
